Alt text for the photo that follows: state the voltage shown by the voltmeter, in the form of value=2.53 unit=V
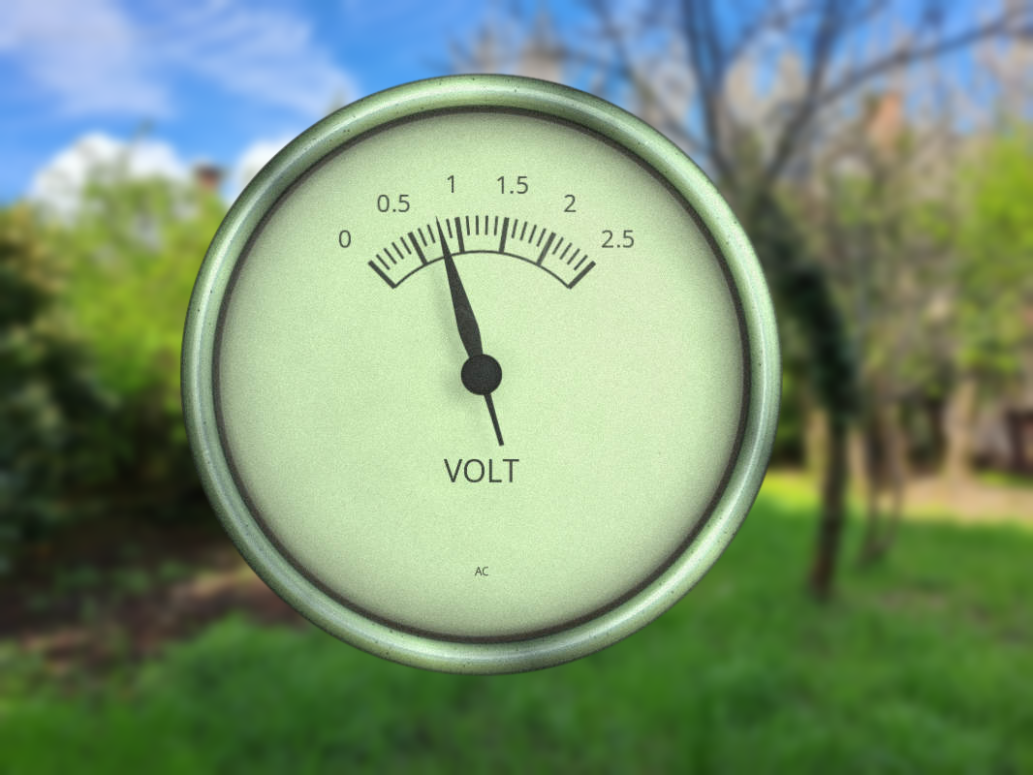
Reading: value=0.8 unit=V
